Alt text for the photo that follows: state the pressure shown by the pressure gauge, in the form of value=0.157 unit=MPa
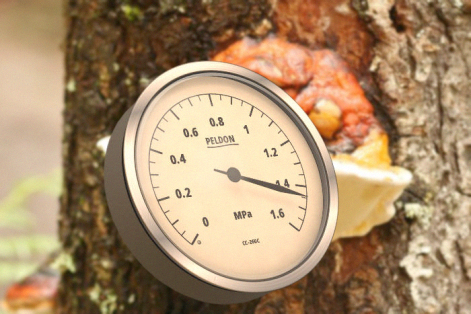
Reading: value=1.45 unit=MPa
